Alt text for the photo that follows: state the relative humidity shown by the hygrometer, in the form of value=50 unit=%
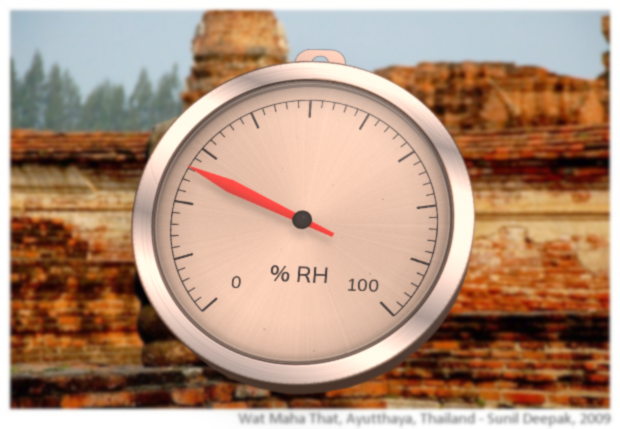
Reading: value=26 unit=%
